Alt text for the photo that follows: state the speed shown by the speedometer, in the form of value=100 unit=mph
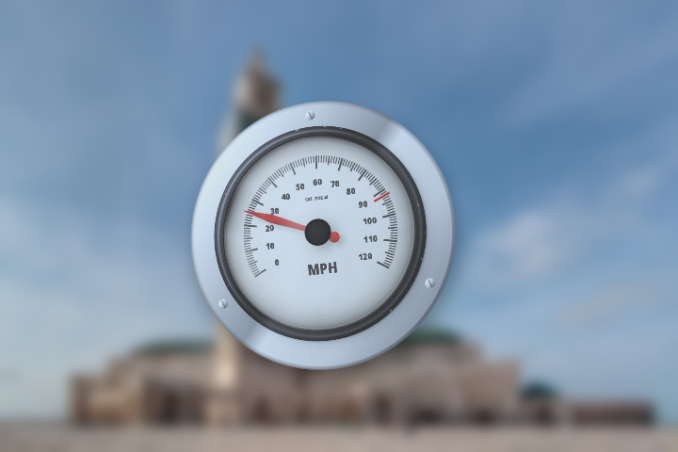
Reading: value=25 unit=mph
